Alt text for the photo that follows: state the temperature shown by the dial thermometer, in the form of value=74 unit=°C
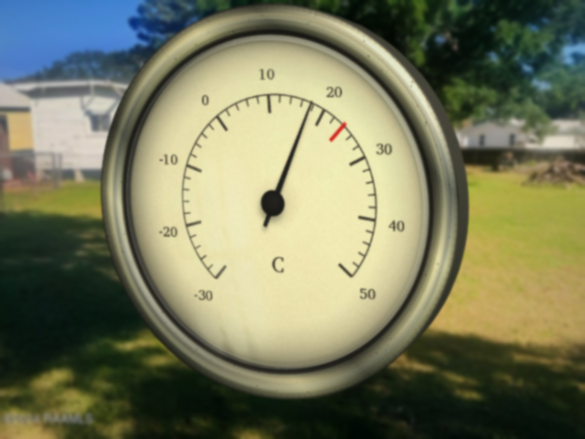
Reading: value=18 unit=°C
